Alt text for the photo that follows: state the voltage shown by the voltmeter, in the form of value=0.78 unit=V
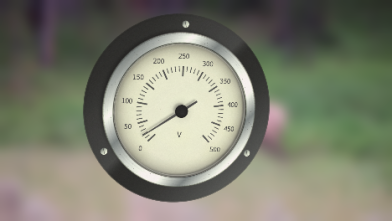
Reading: value=20 unit=V
